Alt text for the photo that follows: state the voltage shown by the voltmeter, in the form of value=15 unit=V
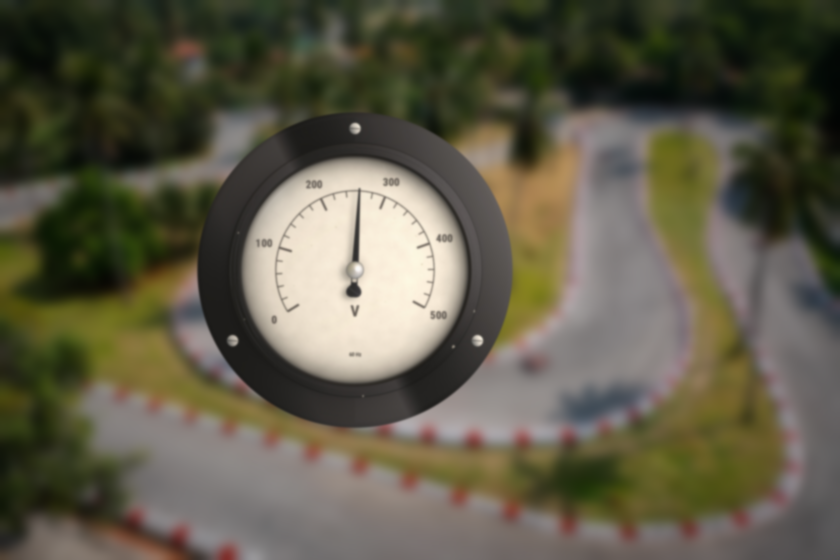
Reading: value=260 unit=V
